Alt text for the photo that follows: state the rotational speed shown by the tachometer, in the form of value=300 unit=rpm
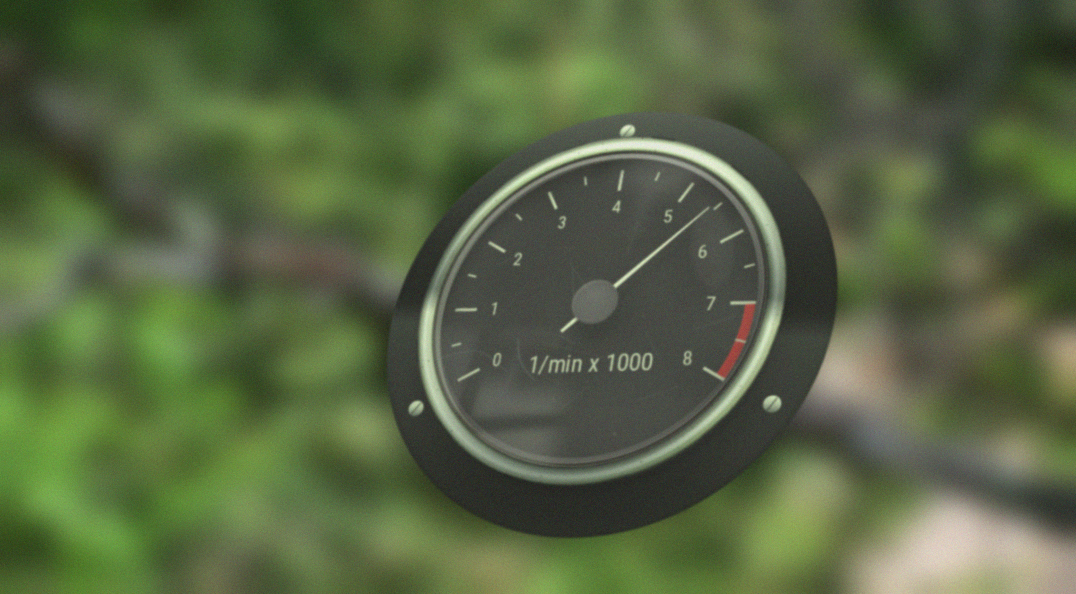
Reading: value=5500 unit=rpm
